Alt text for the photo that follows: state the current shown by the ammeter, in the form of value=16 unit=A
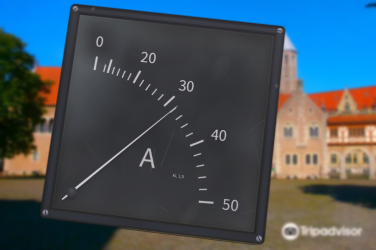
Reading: value=32 unit=A
